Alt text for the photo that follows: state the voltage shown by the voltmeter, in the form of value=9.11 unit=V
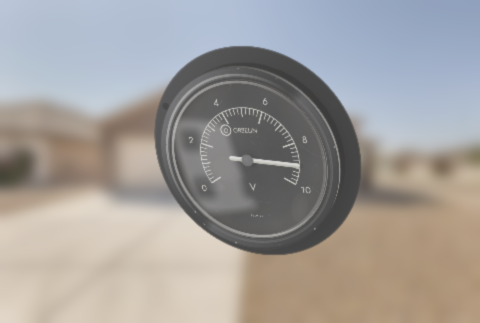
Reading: value=9 unit=V
